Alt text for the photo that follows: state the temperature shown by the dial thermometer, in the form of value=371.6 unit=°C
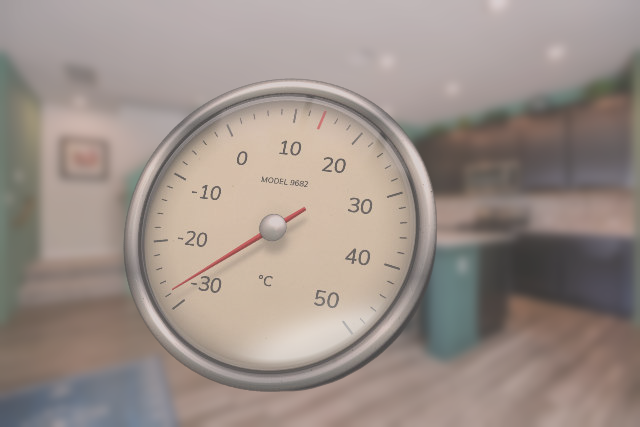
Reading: value=-28 unit=°C
